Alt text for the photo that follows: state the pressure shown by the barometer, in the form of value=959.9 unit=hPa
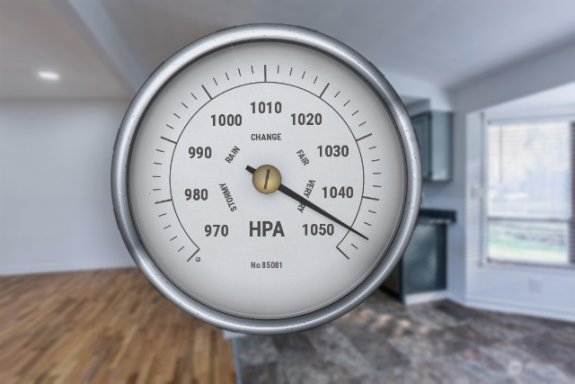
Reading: value=1046 unit=hPa
